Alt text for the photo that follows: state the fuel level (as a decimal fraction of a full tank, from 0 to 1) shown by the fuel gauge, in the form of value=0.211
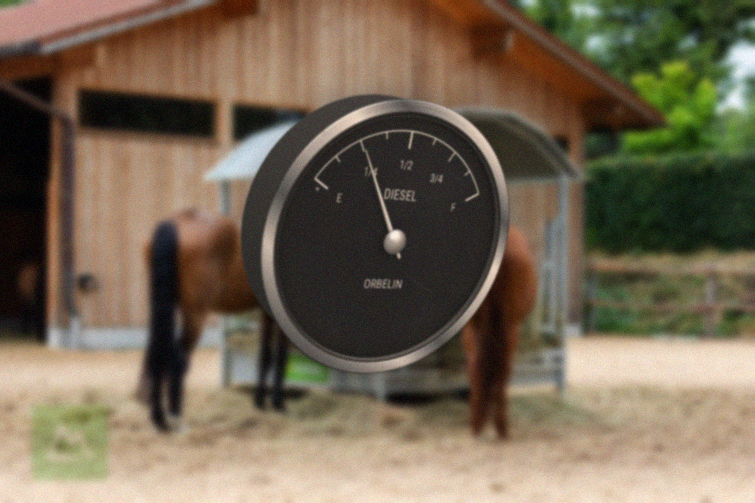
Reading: value=0.25
